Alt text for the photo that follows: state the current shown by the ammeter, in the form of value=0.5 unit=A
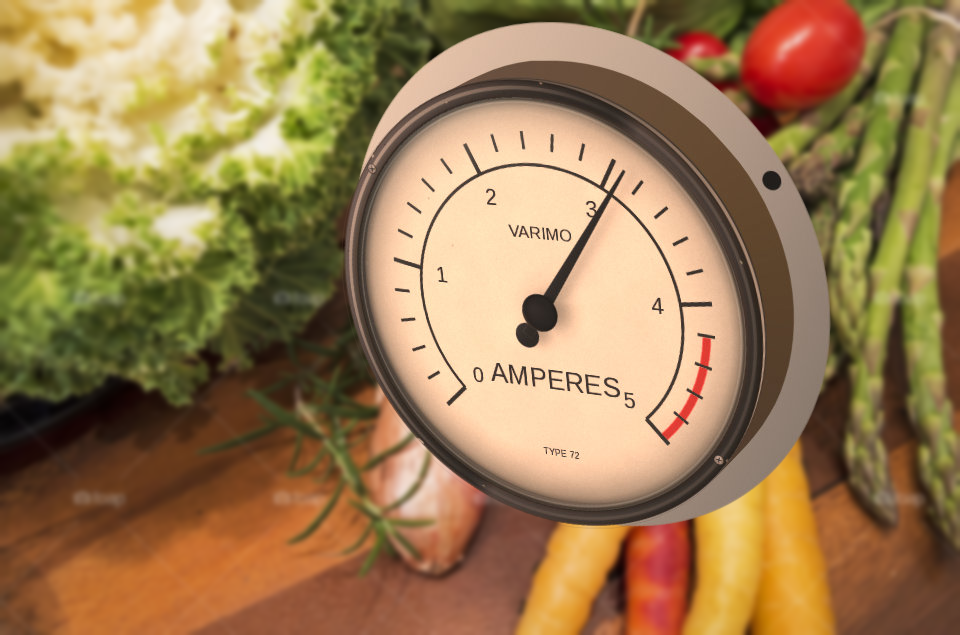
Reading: value=3.1 unit=A
